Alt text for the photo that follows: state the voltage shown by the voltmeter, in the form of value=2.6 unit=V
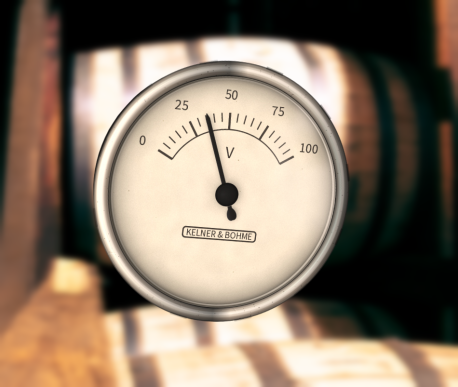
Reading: value=35 unit=V
